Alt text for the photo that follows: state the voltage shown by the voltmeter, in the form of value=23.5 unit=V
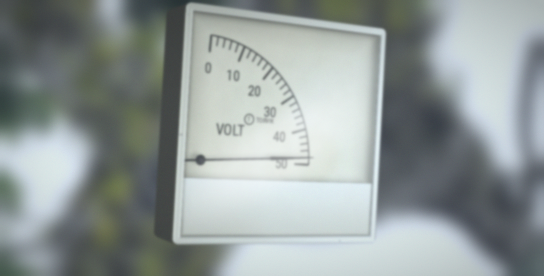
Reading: value=48 unit=V
